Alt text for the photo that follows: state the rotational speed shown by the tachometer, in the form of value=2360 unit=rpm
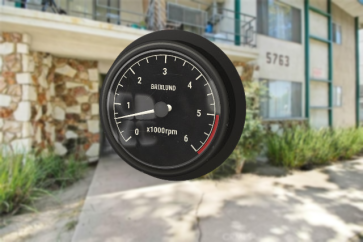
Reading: value=625 unit=rpm
